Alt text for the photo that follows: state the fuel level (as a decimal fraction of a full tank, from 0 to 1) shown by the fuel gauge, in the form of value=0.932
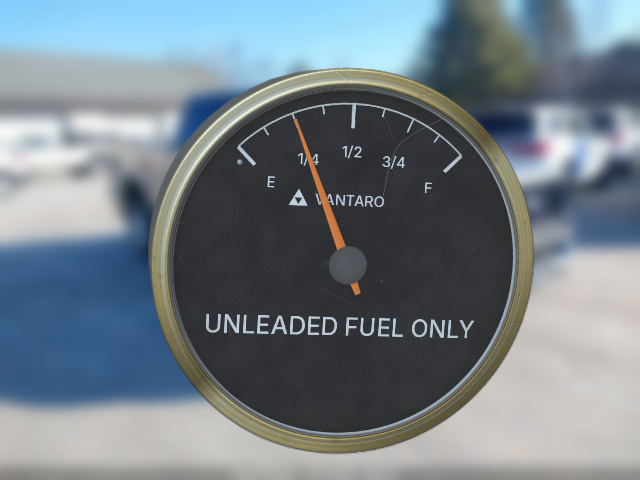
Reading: value=0.25
